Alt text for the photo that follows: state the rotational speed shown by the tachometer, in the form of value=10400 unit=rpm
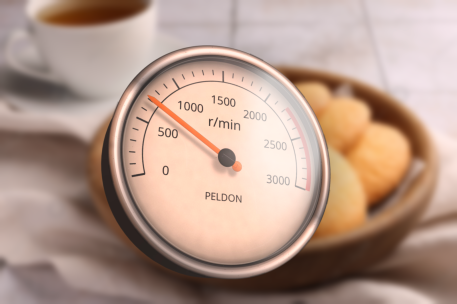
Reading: value=700 unit=rpm
